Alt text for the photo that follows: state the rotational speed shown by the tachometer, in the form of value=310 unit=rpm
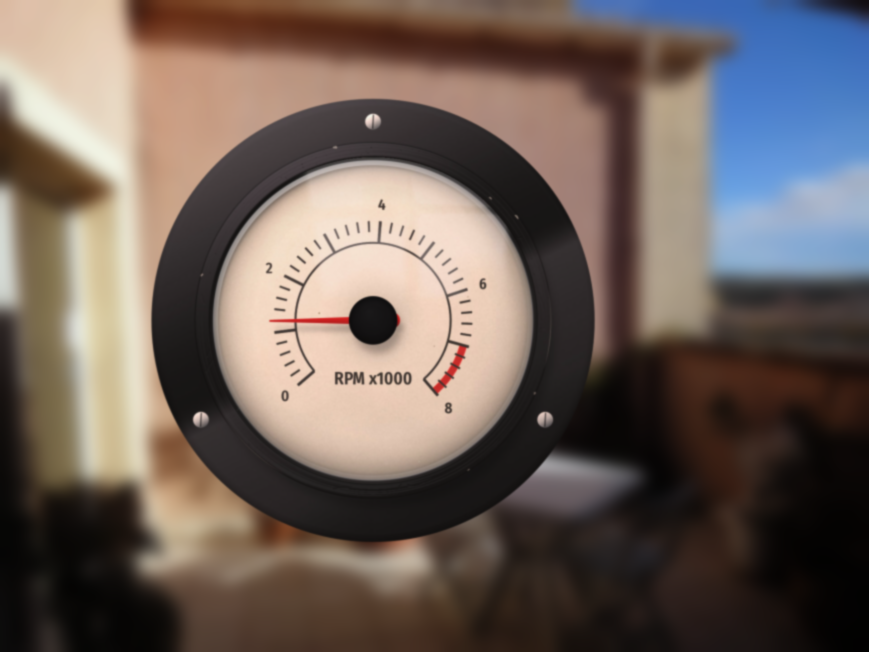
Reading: value=1200 unit=rpm
